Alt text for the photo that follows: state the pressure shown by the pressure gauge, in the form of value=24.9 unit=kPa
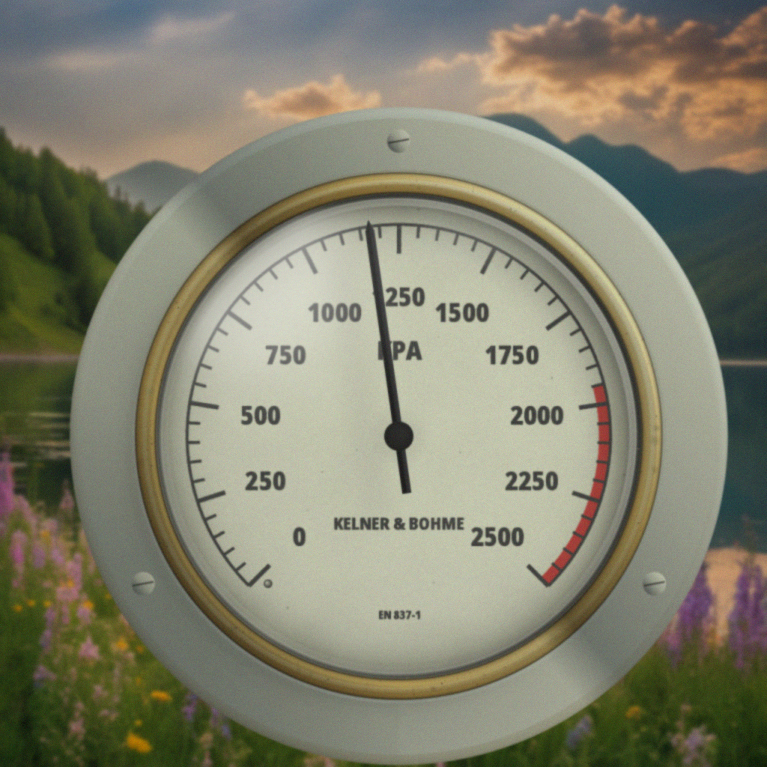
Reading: value=1175 unit=kPa
